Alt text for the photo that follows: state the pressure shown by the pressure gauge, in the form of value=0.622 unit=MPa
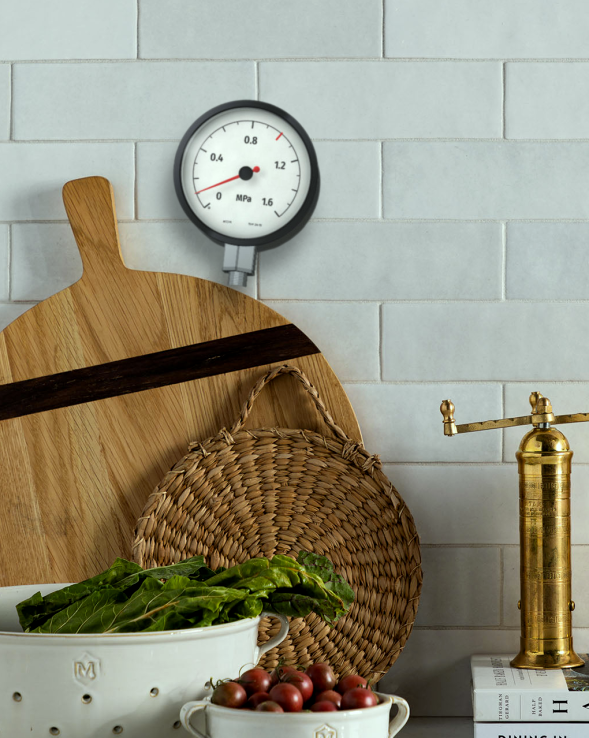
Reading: value=0.1 unit=MPa
